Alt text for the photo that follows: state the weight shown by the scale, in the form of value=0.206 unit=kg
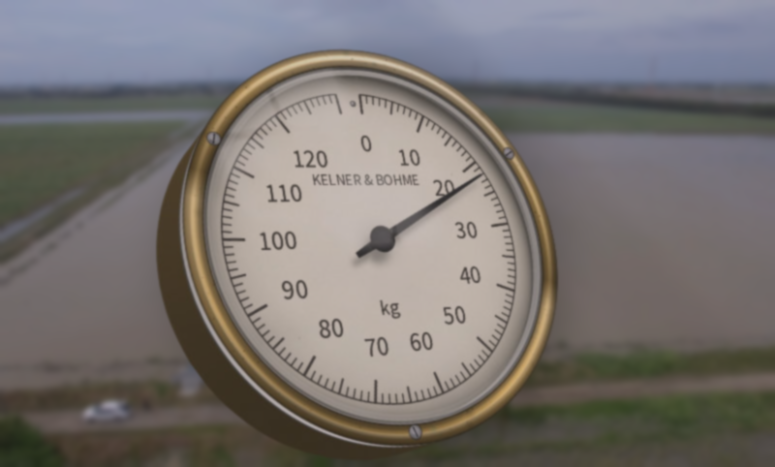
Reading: value=22 unit=kg
